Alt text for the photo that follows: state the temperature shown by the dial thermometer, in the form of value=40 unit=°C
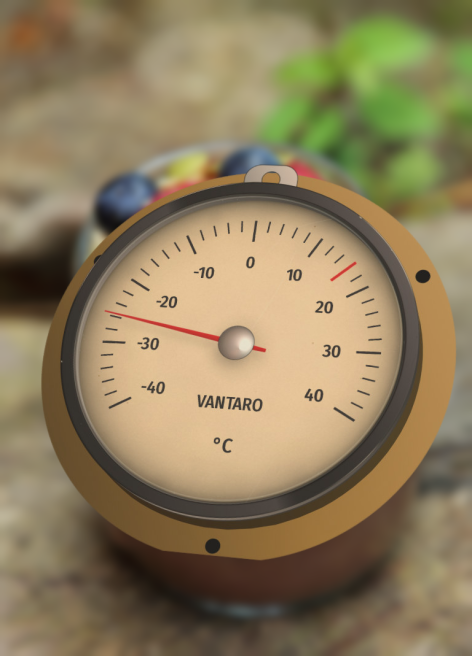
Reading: value=-26 unit=°C
